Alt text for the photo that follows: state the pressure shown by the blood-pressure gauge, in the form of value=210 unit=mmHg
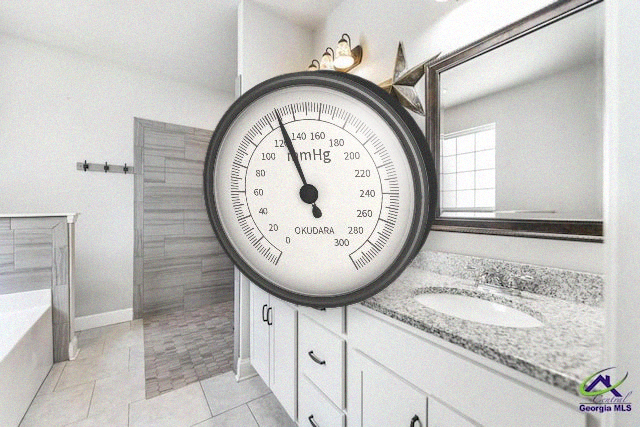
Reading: value=130 unit=mmHg
